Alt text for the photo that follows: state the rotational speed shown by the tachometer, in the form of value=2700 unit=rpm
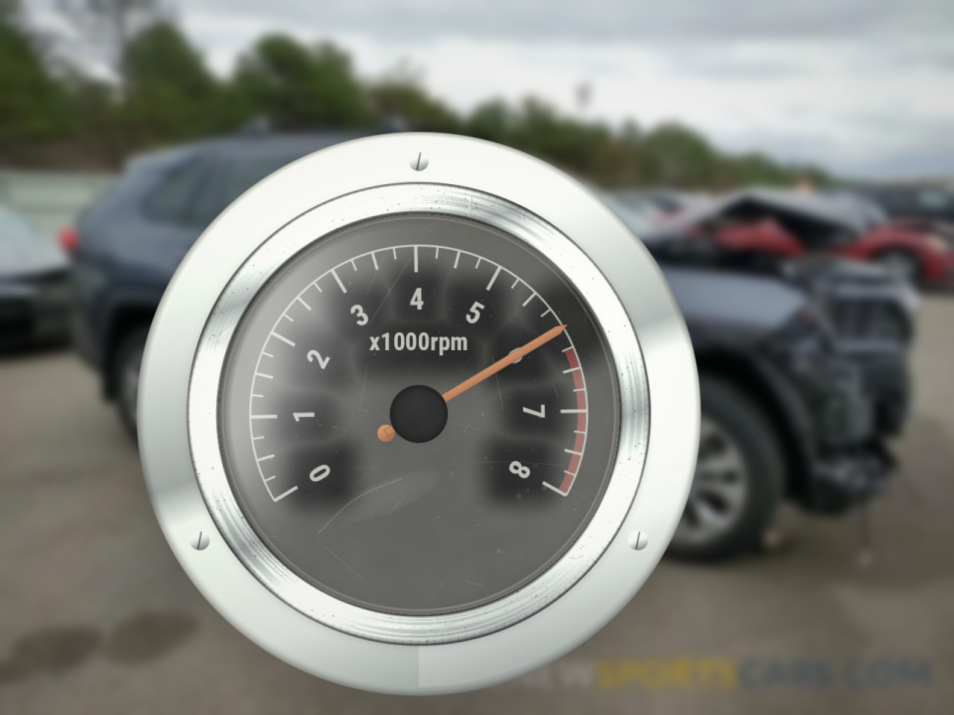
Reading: value=6000 unit=rpm
